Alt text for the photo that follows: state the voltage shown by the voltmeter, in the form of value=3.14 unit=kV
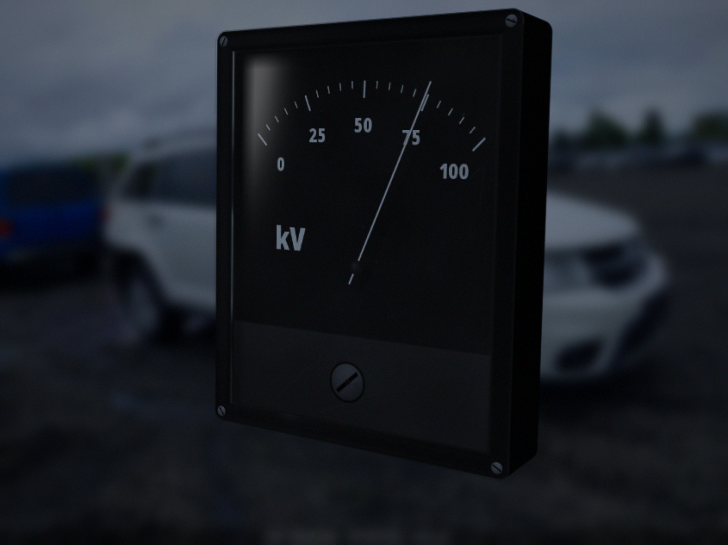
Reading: value=75 unit=kV
